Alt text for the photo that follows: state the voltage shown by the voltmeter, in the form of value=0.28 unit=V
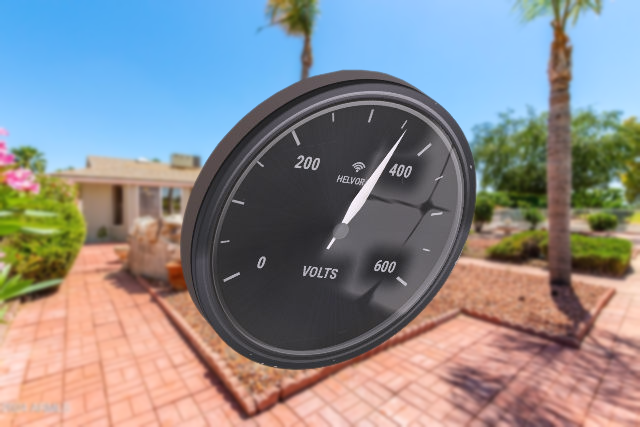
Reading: value=350 unit=V
